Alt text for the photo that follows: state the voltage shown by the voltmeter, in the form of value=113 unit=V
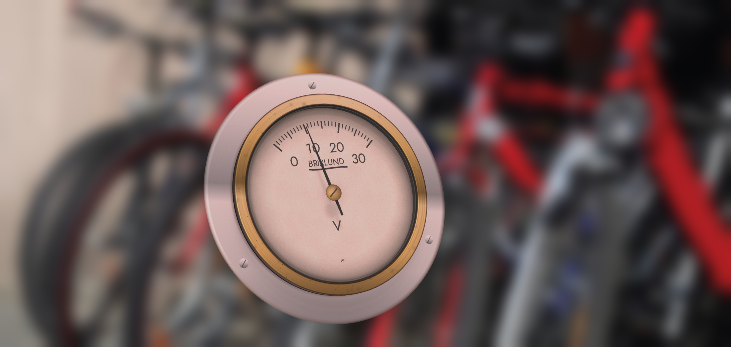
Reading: value=10 unit=V
